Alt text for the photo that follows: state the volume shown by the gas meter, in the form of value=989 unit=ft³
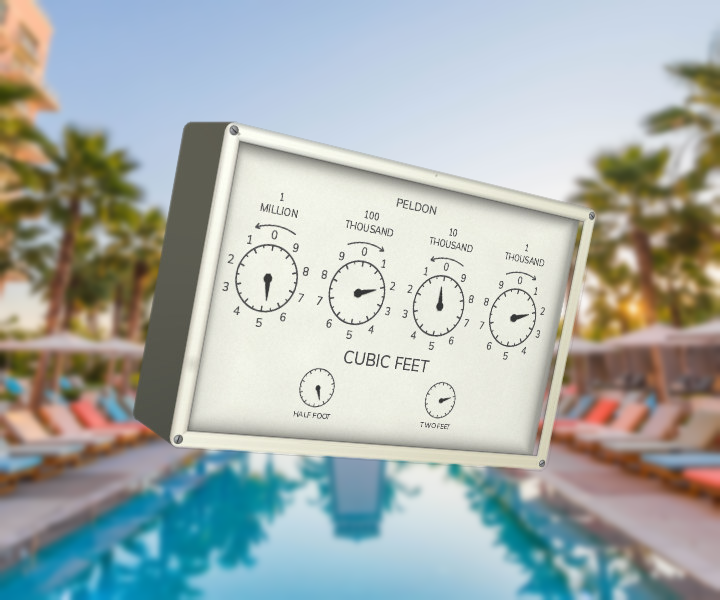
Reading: value=520200 unit=ft³
